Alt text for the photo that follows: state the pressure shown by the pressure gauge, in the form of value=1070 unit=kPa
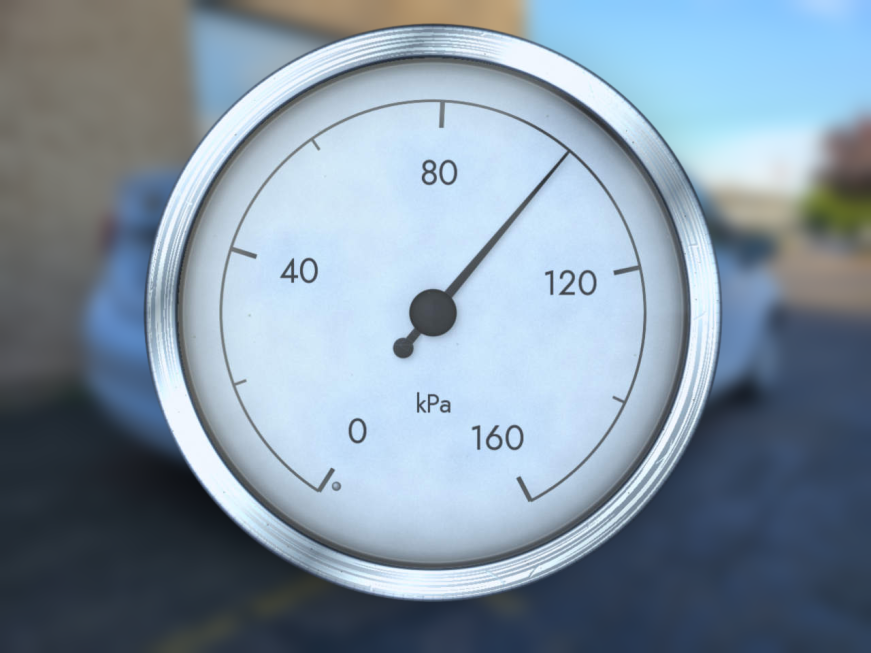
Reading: value=100 unit=kPa
